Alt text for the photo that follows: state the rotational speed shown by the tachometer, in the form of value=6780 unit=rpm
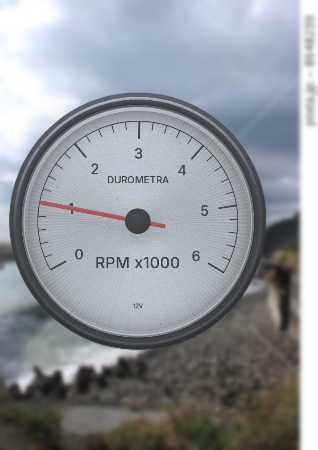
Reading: value=1000 unit=rpm
